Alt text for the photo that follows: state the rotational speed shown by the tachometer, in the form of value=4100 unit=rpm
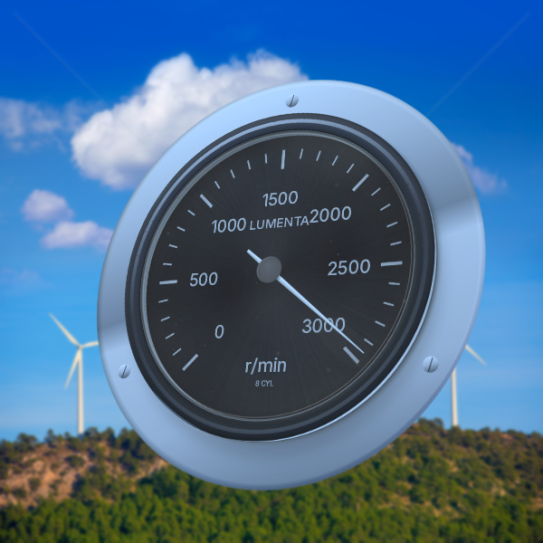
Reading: value=2950 unit=rpm
